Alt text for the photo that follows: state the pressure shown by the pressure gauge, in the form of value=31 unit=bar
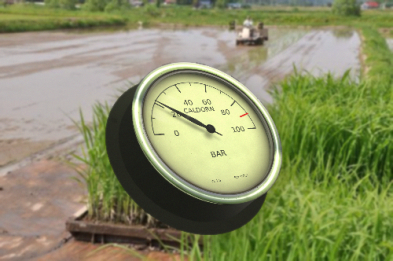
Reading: value=20 unit=bar
